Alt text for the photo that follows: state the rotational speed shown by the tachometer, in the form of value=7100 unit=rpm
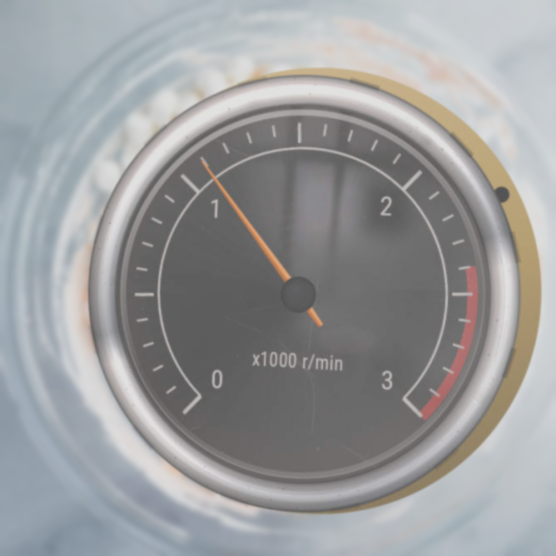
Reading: value=1100 unit=rpm
